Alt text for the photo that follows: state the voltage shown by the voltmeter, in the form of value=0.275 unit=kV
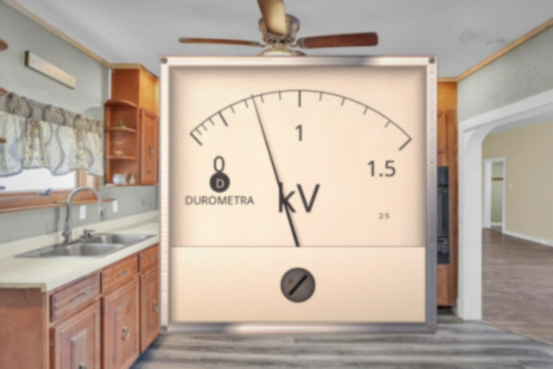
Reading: value=0.75 unit=kV
